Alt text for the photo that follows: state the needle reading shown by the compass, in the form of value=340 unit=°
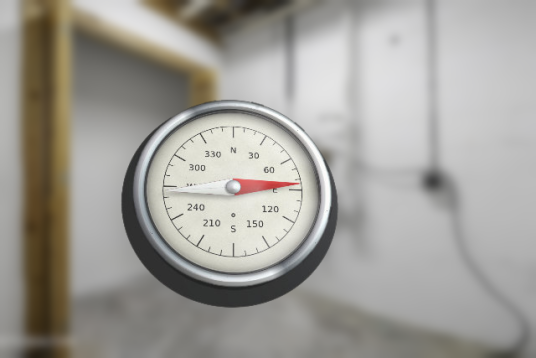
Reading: value=85 unit=°
